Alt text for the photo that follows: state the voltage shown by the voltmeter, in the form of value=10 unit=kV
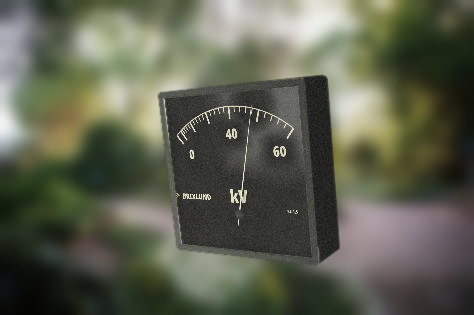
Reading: value=48 unit=kV
